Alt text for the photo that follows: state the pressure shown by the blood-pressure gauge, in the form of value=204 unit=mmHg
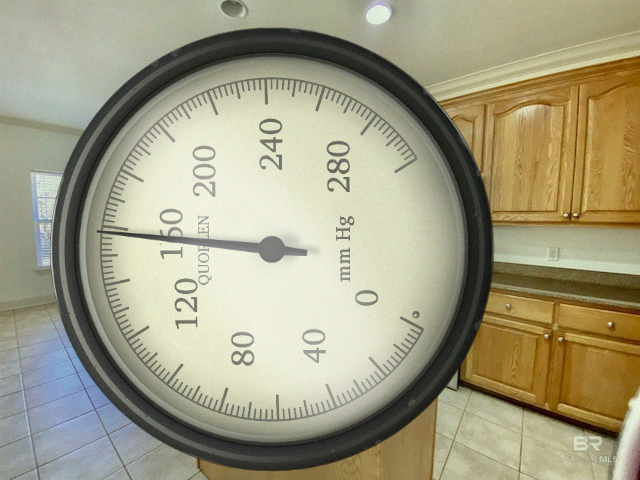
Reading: value=158 unit=mmHg
